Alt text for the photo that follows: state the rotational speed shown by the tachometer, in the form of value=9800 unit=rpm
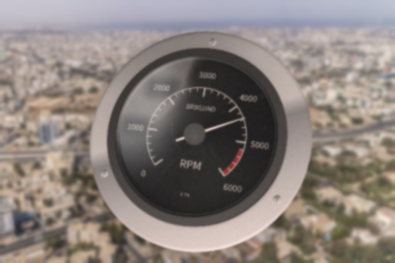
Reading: value=4400 unit=rpm
